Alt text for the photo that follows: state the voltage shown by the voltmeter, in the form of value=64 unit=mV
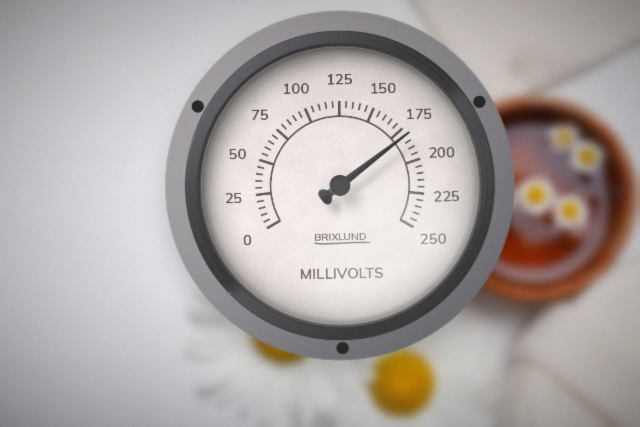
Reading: value=180 unit=mV
